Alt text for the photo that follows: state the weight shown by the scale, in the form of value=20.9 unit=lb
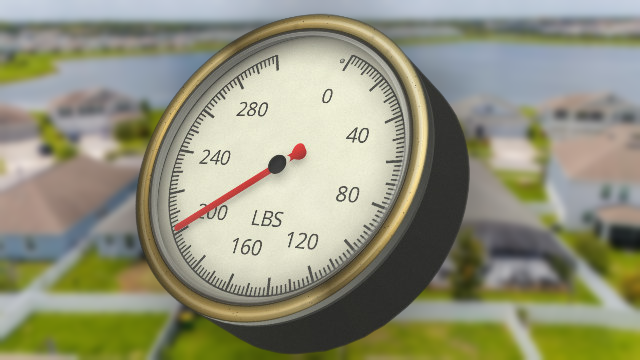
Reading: value=200 unit=lb
